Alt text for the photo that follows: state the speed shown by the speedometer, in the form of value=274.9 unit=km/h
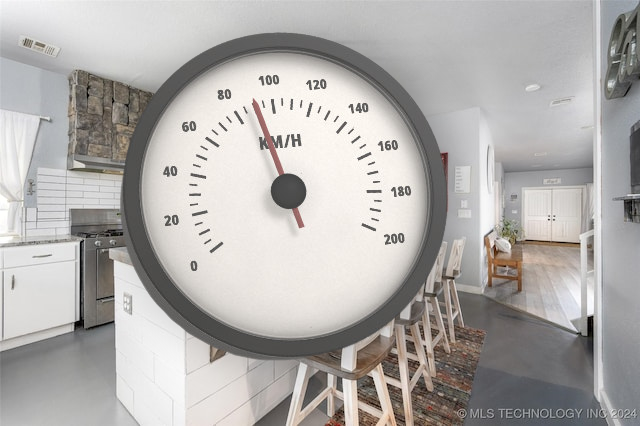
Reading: value=90 unit=km/h
